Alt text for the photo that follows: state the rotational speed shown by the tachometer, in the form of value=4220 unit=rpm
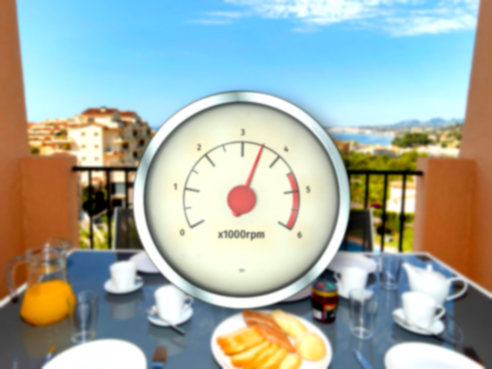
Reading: value=3500 unit=rpm
